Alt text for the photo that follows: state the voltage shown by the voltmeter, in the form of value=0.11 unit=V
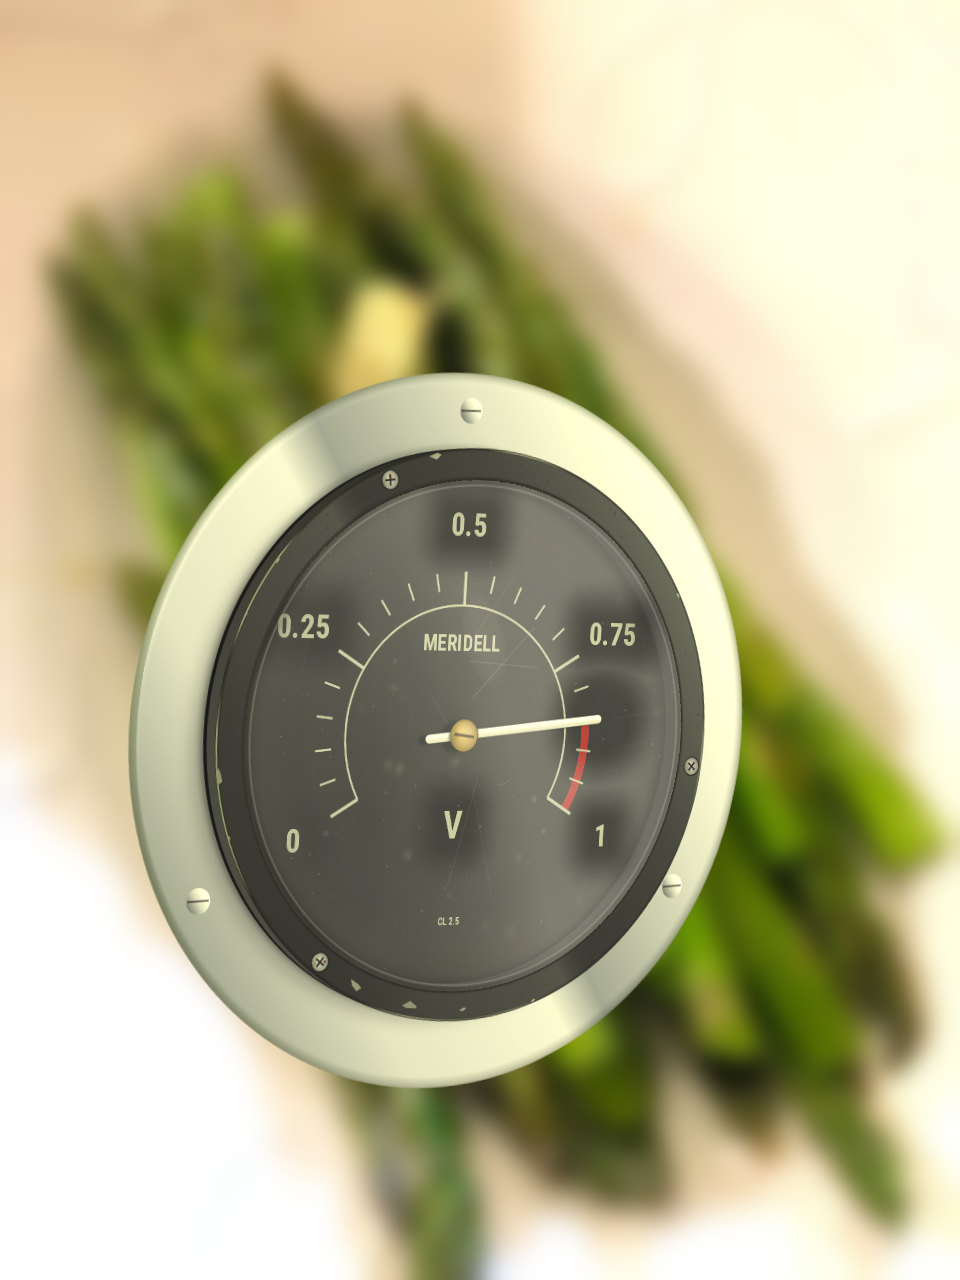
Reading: value=0.85 unit=V
